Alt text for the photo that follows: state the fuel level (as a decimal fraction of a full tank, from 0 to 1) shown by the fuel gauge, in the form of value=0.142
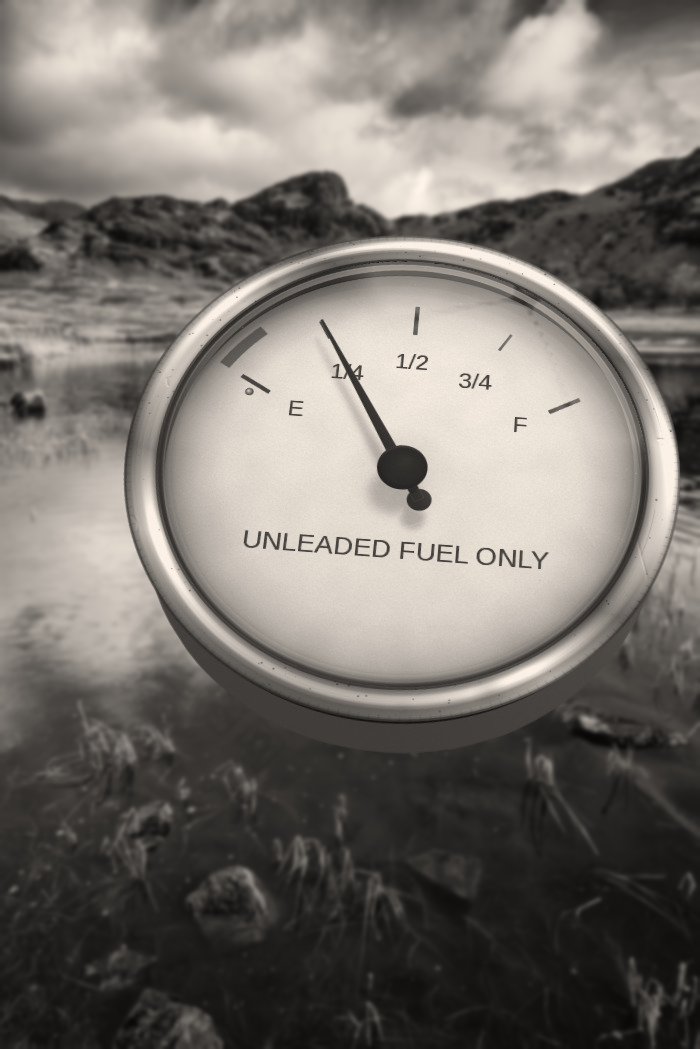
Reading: value=0.25
